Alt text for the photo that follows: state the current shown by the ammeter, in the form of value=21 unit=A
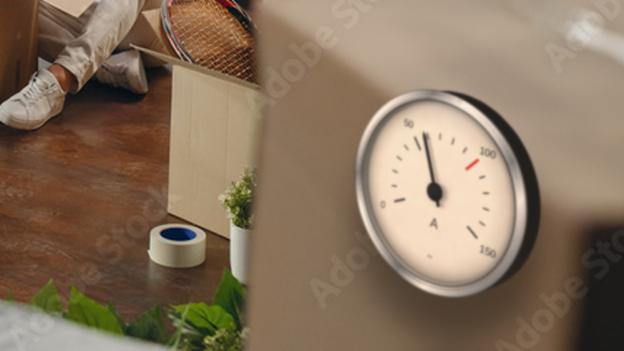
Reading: value=60 unit=A
